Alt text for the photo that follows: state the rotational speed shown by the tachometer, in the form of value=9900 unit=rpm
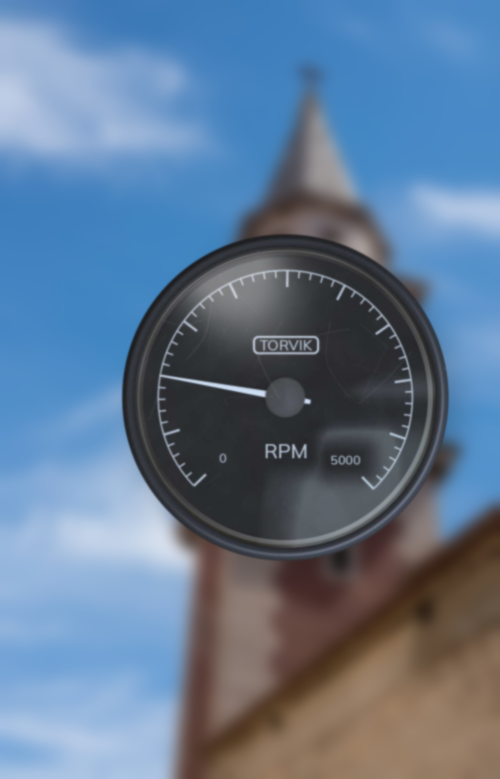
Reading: value=1000 unit=rpm
